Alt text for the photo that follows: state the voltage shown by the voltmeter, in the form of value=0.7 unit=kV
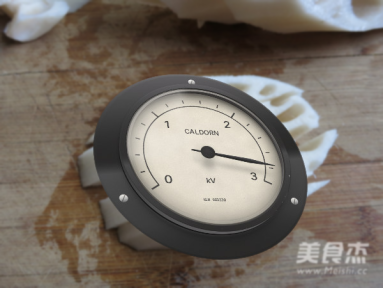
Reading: value=2.8 unit=kV
